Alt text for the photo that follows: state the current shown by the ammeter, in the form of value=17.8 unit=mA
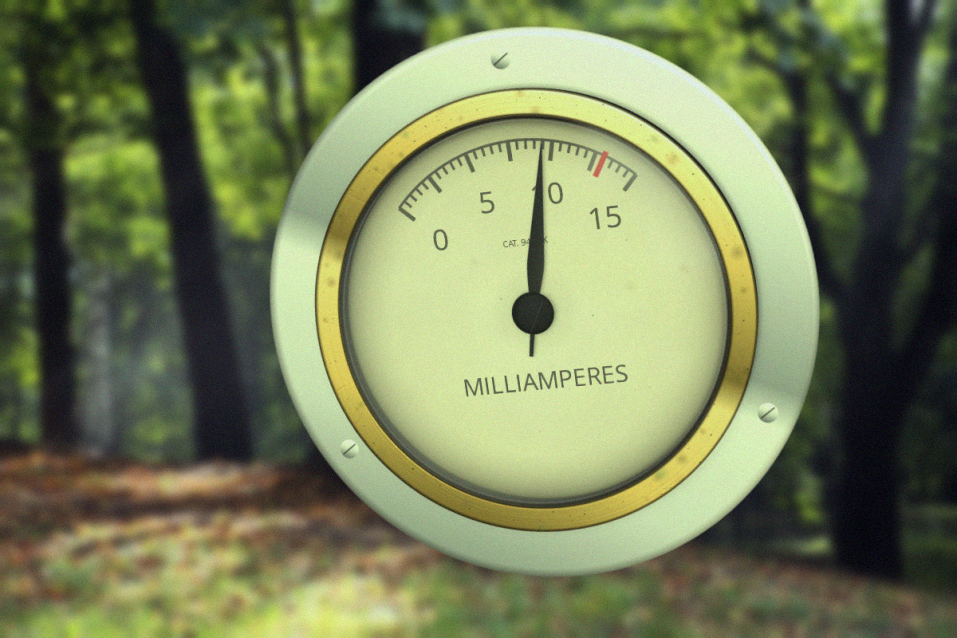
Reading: value=9.5 unit=mA
